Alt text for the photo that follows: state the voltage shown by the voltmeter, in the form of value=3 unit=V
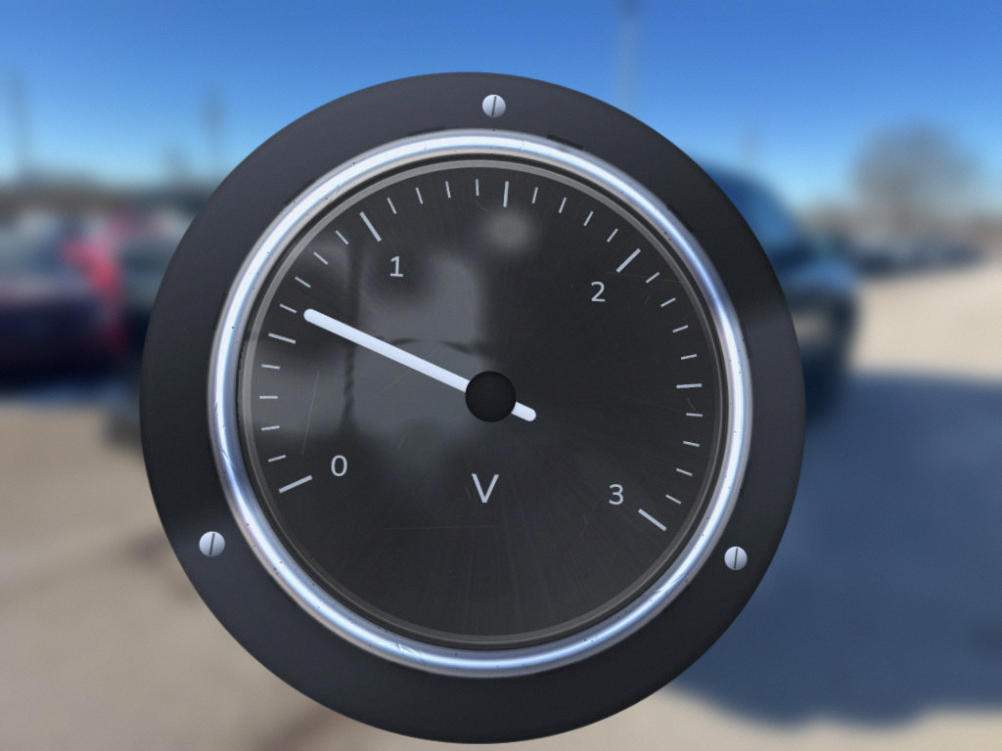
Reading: value=0.6 unit=V
